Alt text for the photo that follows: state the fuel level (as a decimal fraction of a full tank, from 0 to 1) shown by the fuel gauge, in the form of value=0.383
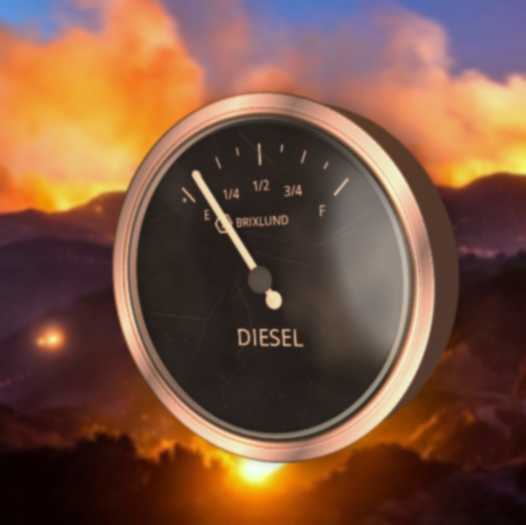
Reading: value=0.125
